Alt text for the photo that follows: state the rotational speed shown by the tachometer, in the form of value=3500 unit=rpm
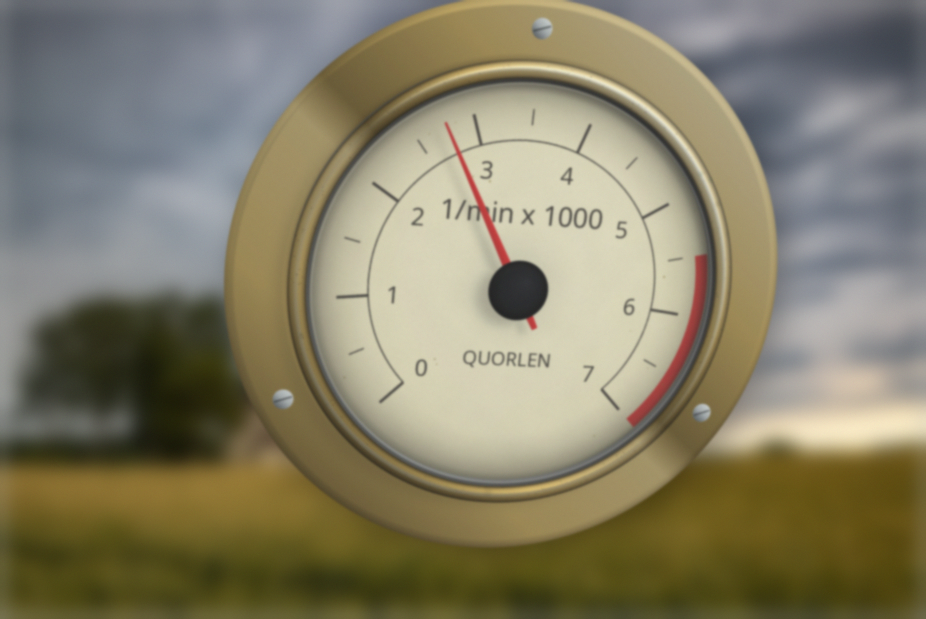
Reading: value=2750 unit=rpm
